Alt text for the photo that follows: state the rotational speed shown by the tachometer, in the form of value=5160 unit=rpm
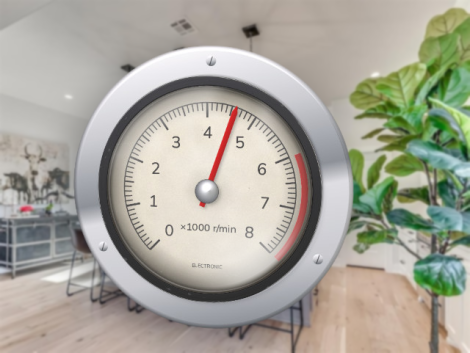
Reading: value=4600 unit=rpm
